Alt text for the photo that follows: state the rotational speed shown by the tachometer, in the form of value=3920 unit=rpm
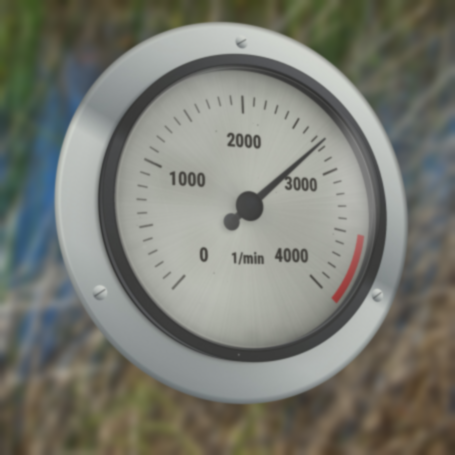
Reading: value=2750 unit=rpm
